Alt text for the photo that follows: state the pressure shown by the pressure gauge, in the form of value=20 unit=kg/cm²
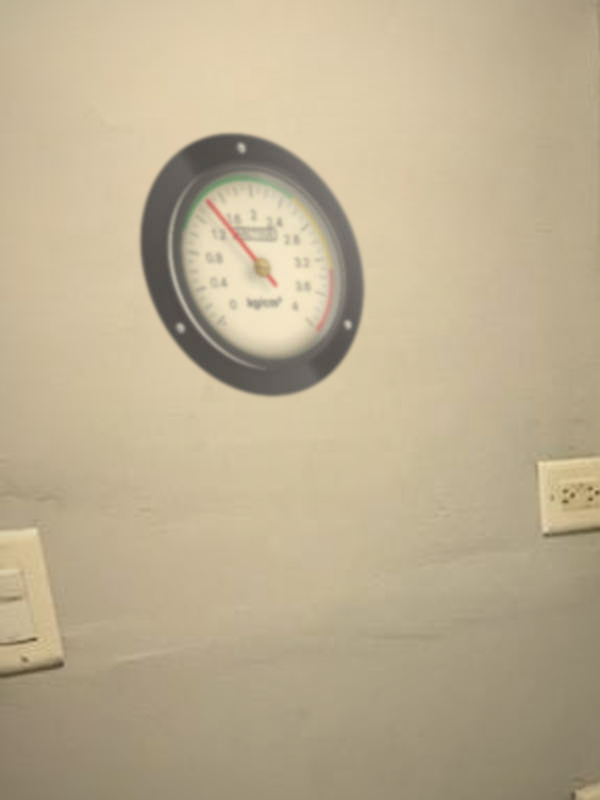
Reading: value=1.4 unit=kg/cm²
